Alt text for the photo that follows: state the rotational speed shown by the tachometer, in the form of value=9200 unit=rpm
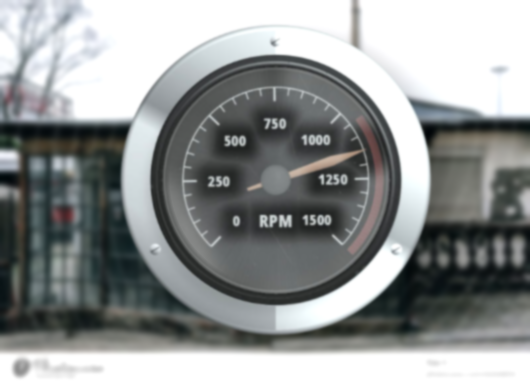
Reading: value=1150 unit=rpm
